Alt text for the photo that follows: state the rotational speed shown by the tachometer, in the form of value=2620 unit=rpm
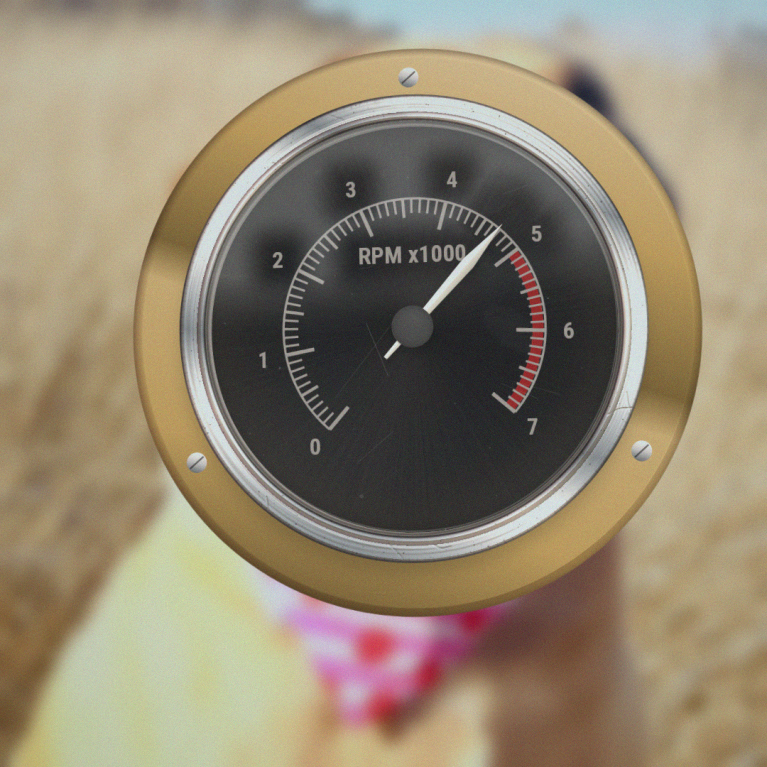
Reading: value=4700 unit=rpm
